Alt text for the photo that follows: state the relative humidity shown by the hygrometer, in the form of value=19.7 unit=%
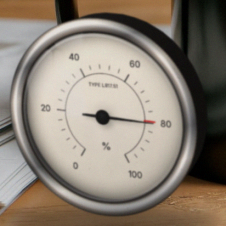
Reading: value=80 unit=%
